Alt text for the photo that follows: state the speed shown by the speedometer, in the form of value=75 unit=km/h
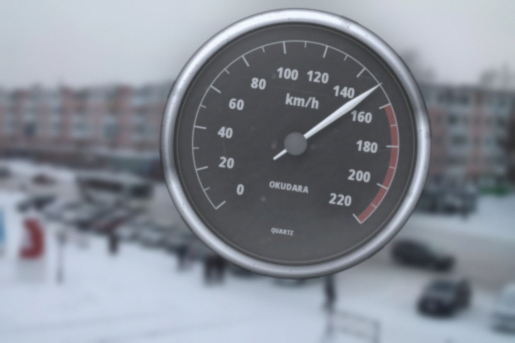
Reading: value=150 unit=km/h
